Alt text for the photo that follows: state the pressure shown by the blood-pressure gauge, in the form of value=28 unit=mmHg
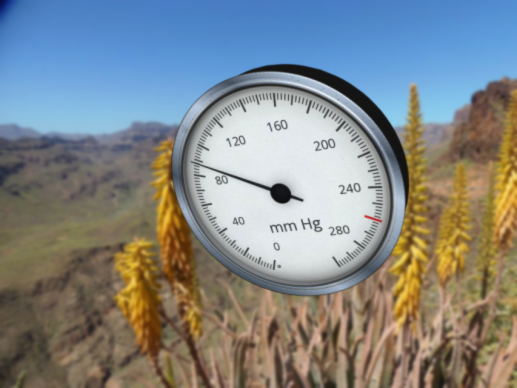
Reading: value=90 unit=mmHg
